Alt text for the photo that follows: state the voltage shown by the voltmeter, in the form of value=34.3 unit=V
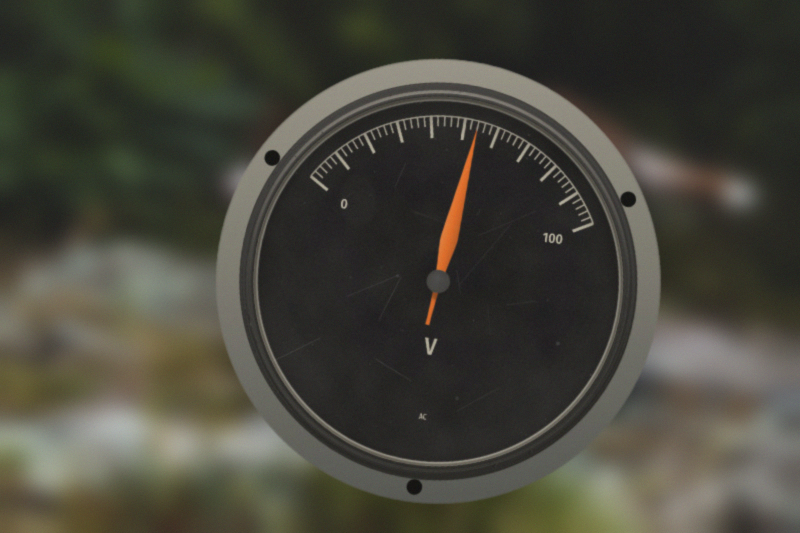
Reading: value=54 unit=V
